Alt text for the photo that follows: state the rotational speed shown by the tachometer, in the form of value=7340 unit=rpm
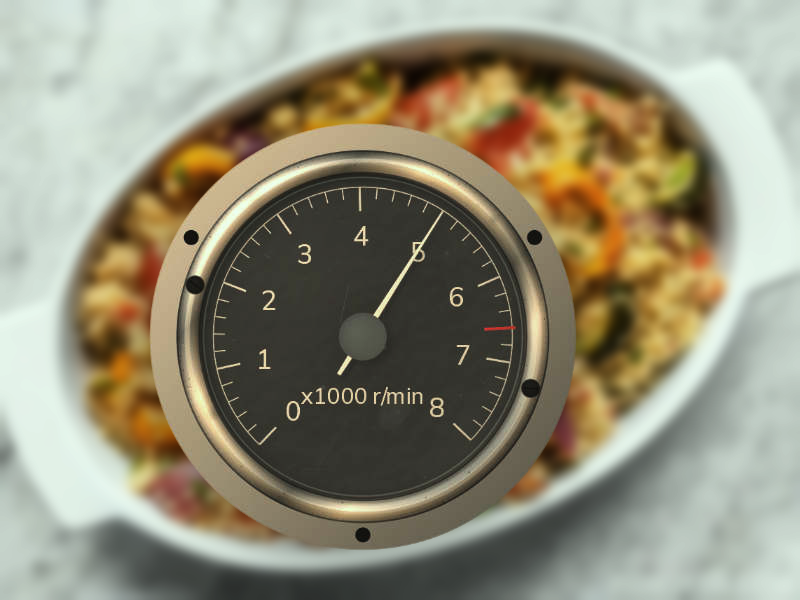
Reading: value=5000 unit=rpm
